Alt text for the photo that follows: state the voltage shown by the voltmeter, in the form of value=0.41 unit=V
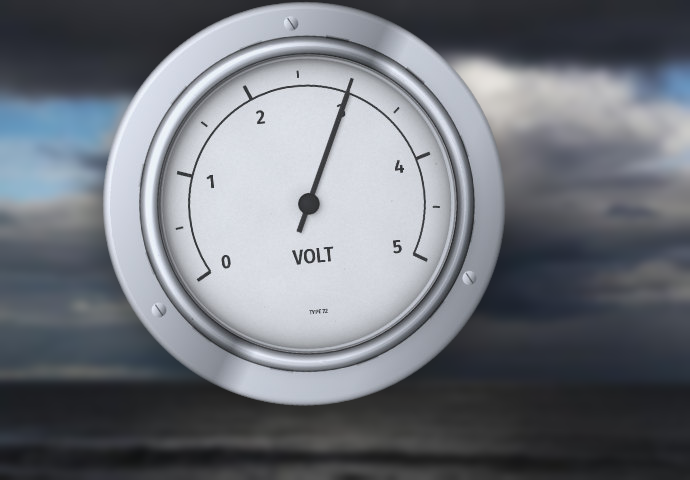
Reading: value=3 unit=V
